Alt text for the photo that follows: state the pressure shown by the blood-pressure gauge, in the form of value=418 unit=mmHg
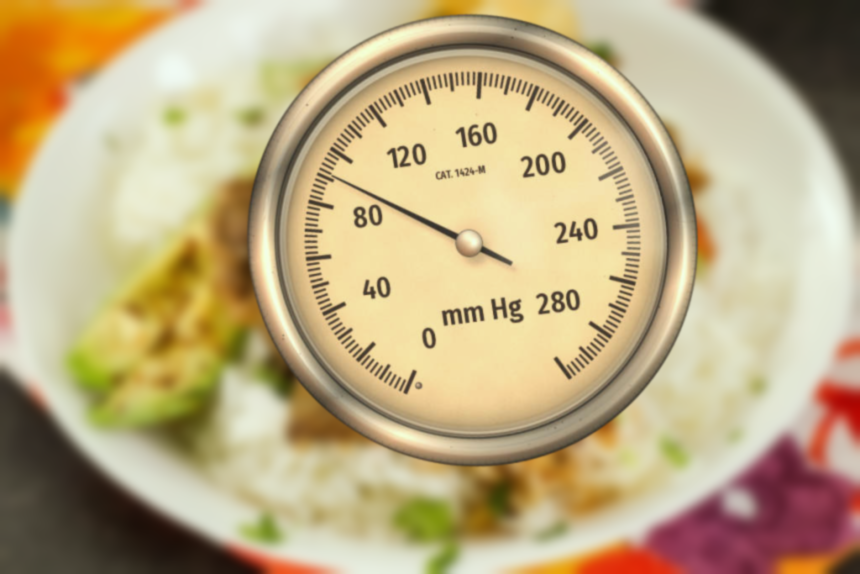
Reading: value=92 unit=mmHg
